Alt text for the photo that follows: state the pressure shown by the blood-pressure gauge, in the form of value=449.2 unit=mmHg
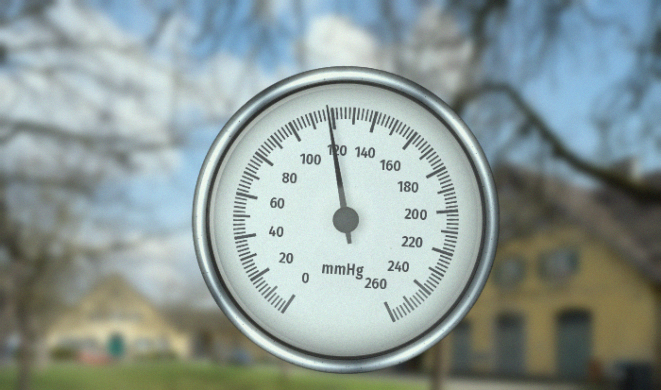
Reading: value=118 unit=mmHg
